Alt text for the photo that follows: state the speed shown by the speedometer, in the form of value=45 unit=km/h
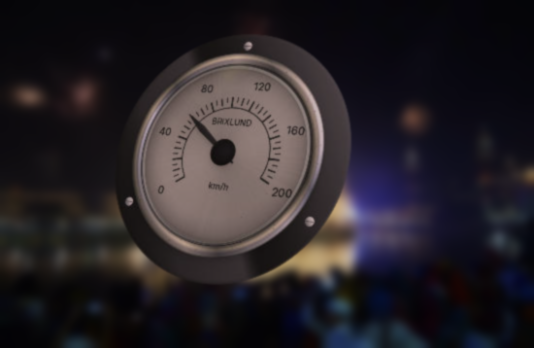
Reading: value=60 unit=km/h
